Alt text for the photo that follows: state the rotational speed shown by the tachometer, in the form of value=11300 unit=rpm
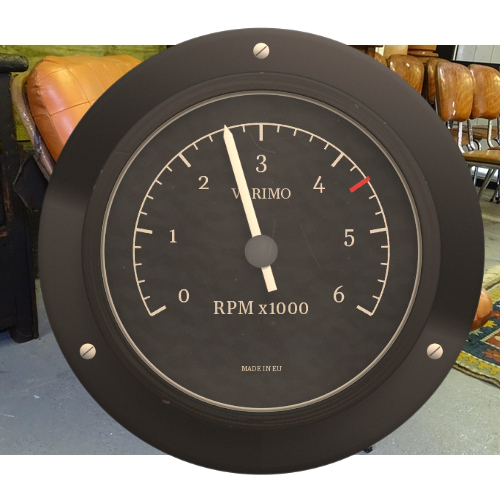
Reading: value=2600 unit=rpm
